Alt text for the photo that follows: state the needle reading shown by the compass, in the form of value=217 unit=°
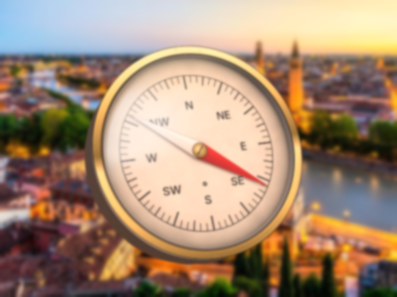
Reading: value=125 unit=°
